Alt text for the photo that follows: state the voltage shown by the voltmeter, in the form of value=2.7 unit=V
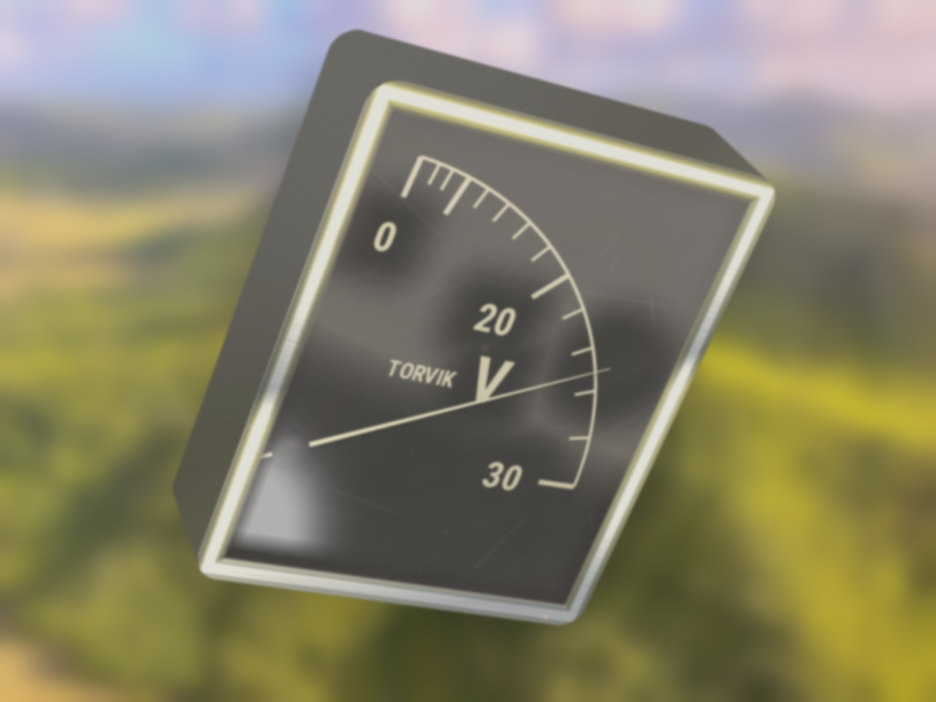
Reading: value=25 unit=V
